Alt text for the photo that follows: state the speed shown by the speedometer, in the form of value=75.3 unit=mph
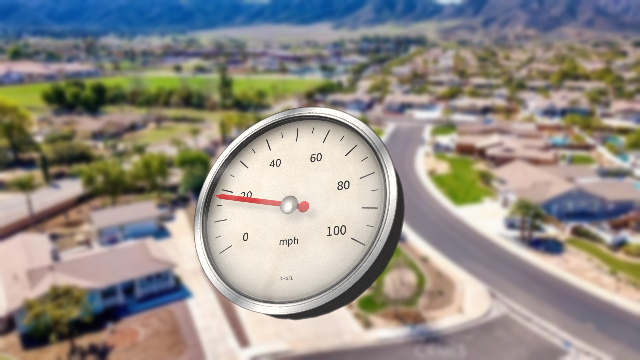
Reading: value=17.5 unit=mph
